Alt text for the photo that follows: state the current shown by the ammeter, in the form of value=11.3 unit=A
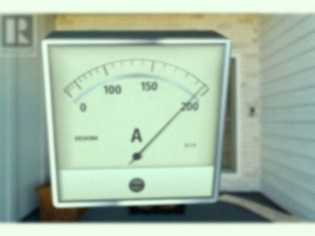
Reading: value=195 unit=A
